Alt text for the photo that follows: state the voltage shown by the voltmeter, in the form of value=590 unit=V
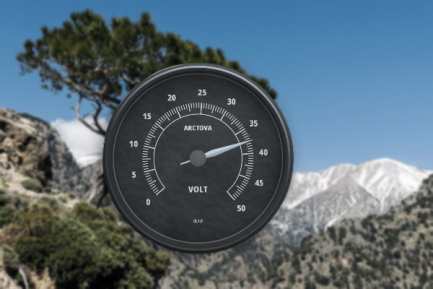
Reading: value=37.5 unit=V
